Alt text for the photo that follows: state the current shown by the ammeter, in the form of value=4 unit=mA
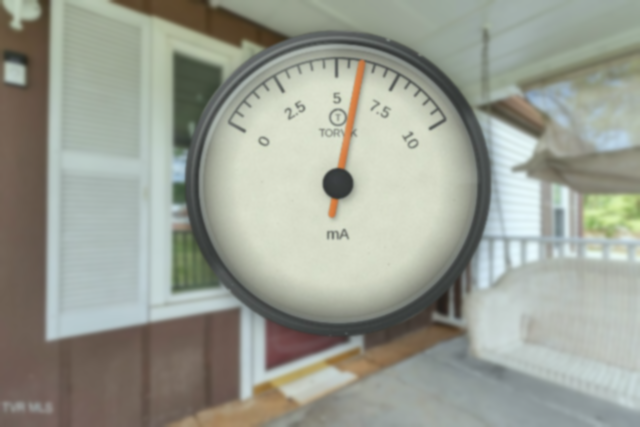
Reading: value=6 unit=mA
